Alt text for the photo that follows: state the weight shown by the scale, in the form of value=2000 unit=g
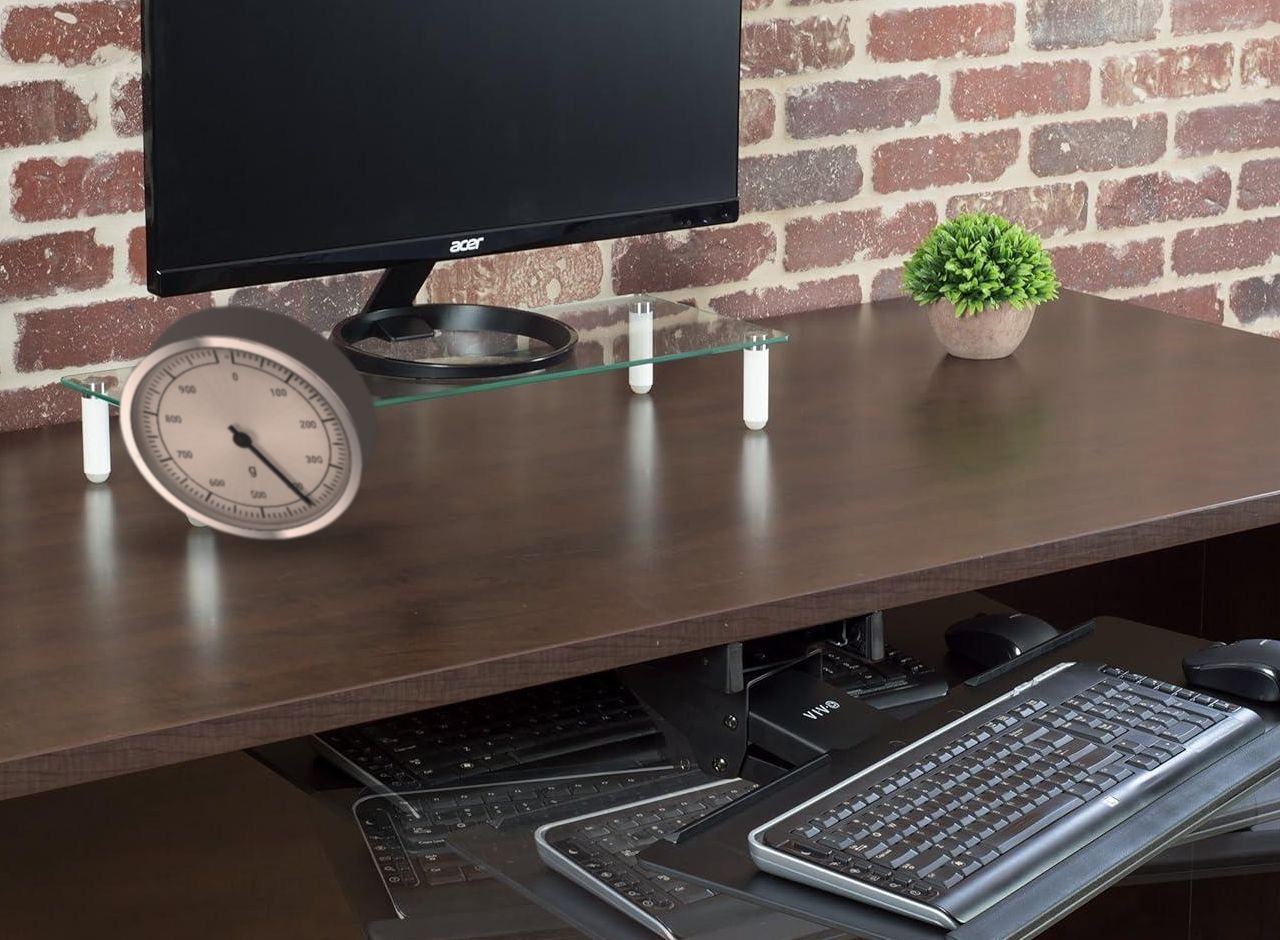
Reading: value=400 unit=g
